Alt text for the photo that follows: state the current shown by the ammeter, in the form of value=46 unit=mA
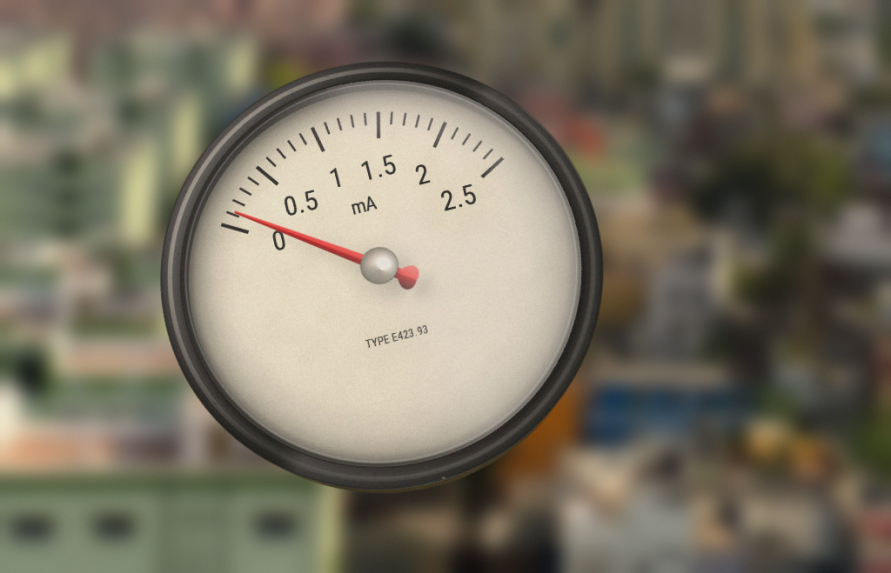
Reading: value=0.1 unit=mA
